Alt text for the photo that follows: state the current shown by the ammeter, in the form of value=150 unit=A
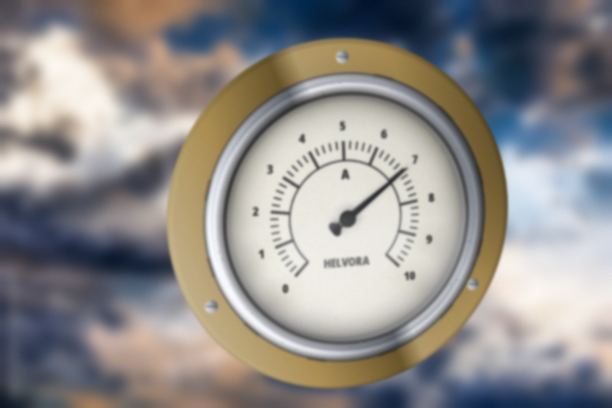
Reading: value=7 unit=A
